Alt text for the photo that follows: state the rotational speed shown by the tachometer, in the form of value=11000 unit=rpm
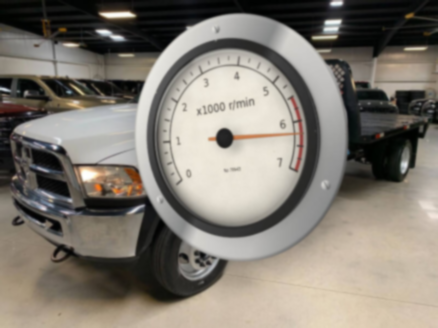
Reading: value=6250 unit=rpm
